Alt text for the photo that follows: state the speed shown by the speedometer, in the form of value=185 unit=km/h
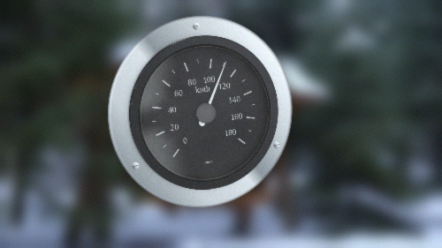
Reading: value=110 unit=km/h
